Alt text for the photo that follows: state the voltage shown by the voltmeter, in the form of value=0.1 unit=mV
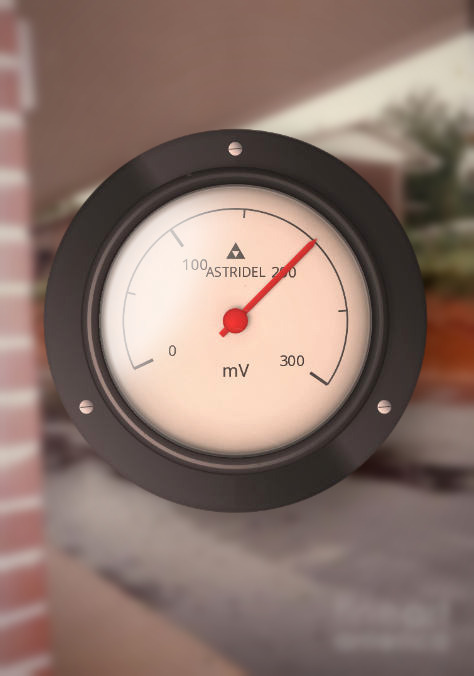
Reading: value=200 unit=mV
